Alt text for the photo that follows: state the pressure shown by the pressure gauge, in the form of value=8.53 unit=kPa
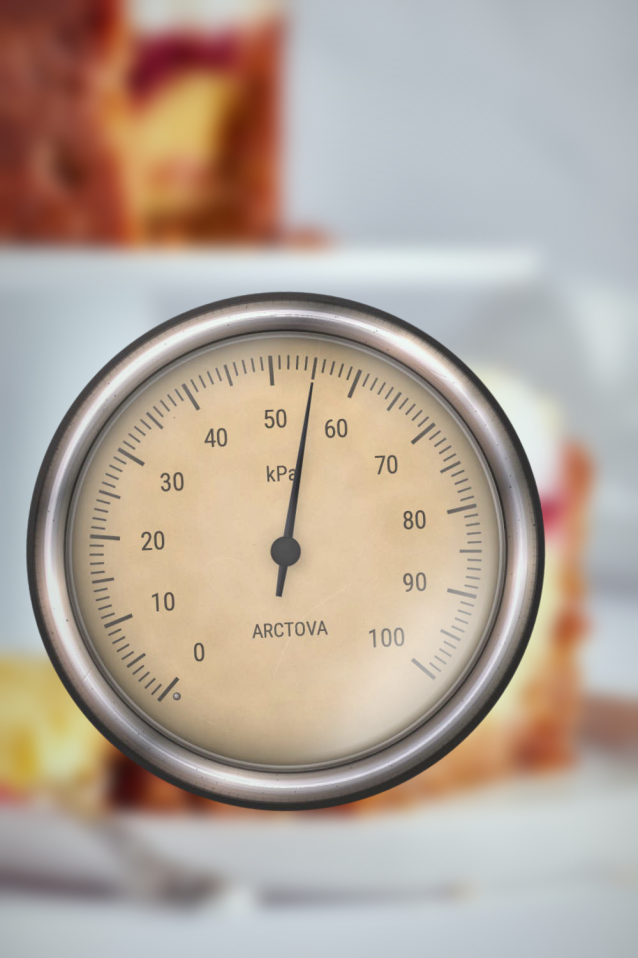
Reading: value=55 unit=kPa
